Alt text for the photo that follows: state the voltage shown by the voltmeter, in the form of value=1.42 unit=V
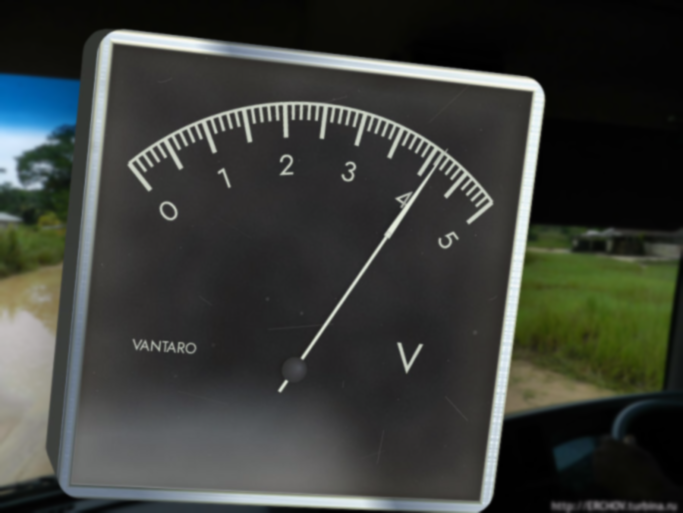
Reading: value=4.1 unit=V
